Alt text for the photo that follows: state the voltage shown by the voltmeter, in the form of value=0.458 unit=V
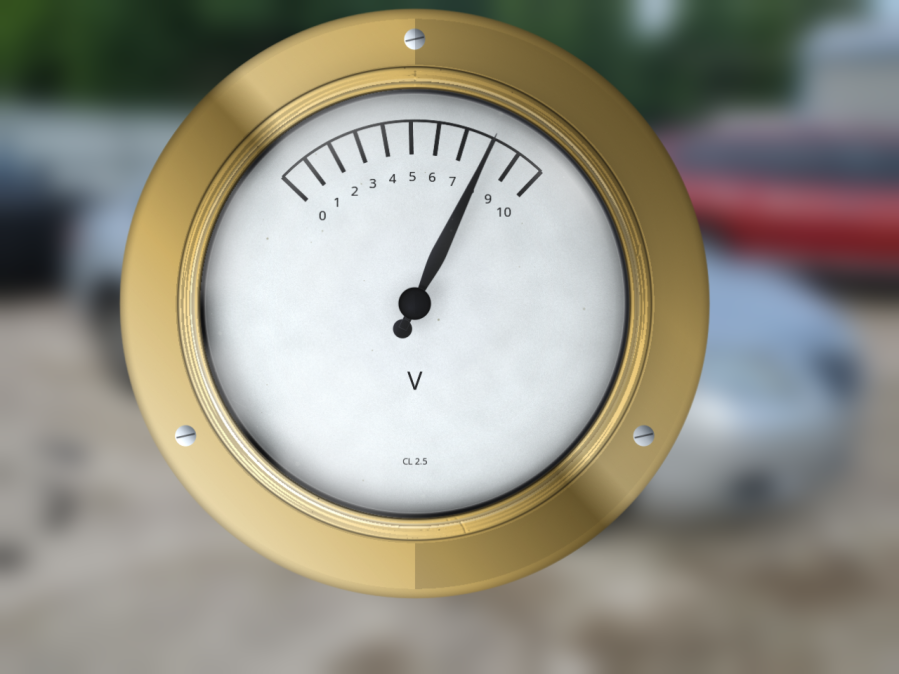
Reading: value=8 unit=V
